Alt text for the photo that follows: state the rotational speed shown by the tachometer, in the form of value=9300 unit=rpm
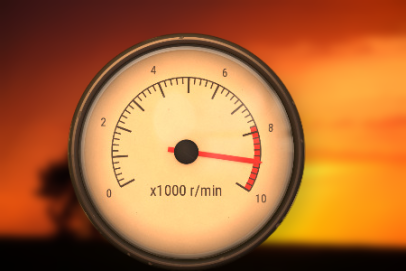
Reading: value=9000 unit=rpm
